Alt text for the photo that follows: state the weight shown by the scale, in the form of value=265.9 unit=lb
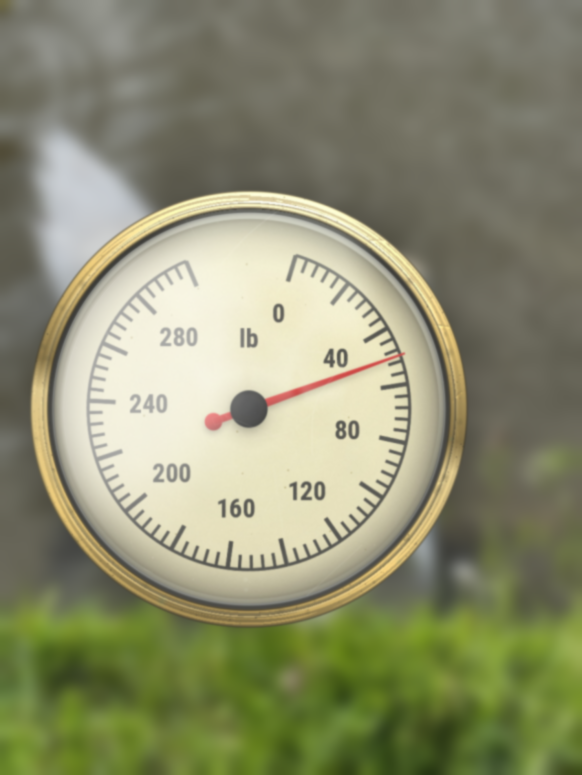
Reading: value=50 unit=lb
